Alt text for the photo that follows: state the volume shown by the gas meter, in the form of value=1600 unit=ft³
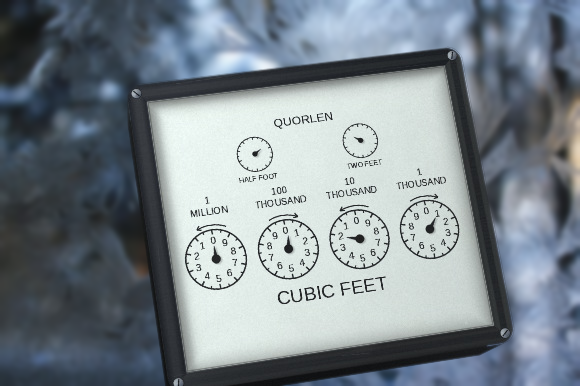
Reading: value=2100 unit=ft³
